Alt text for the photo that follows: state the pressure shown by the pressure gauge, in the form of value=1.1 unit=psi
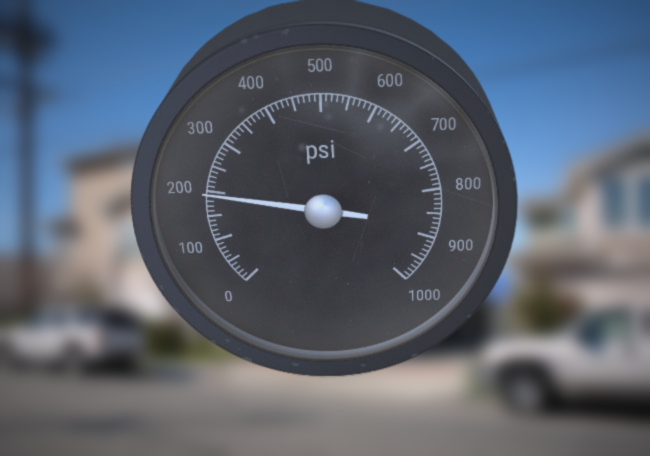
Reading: value=200 unit=psi
